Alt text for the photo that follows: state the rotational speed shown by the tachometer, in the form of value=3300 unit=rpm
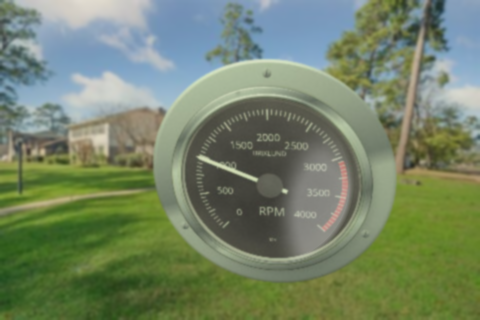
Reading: value=1000 unit=rpm
